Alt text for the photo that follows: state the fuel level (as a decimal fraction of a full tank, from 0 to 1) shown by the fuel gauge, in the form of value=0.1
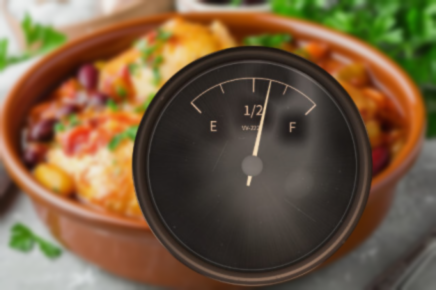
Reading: value=0.625
